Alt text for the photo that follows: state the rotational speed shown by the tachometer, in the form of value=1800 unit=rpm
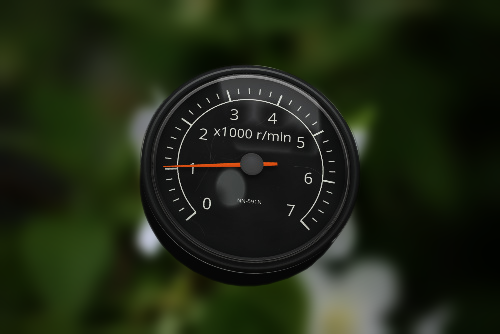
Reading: value=1000 unit=rpm
